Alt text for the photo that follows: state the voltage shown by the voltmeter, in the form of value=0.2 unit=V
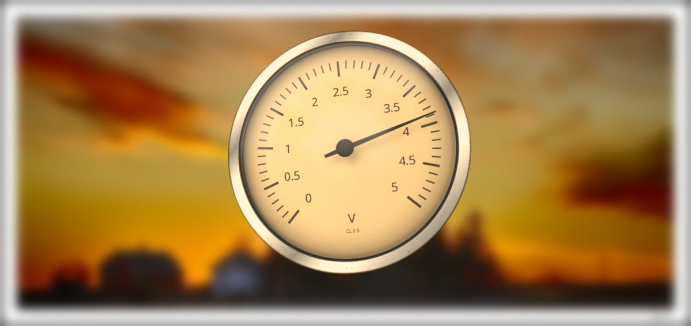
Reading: value=3.9 unit=V
